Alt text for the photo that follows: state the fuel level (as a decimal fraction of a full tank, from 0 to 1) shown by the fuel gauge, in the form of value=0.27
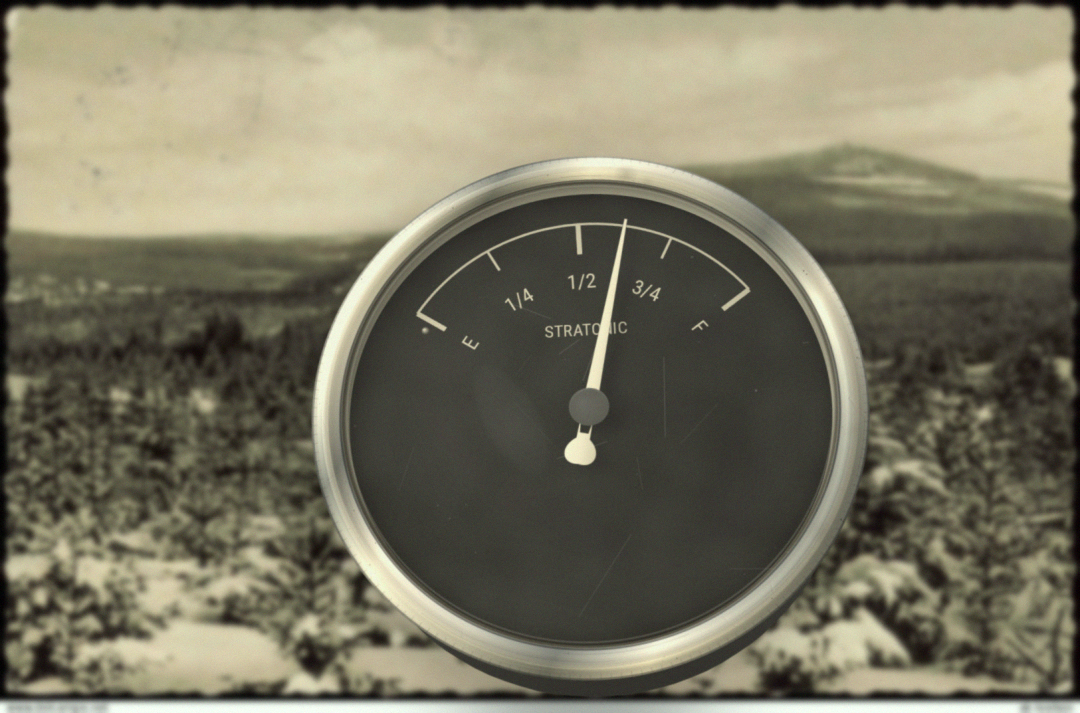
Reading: value=0.625
